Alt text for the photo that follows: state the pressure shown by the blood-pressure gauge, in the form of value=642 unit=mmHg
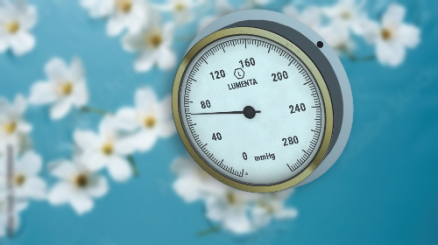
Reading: value=70 unit=mmHg
